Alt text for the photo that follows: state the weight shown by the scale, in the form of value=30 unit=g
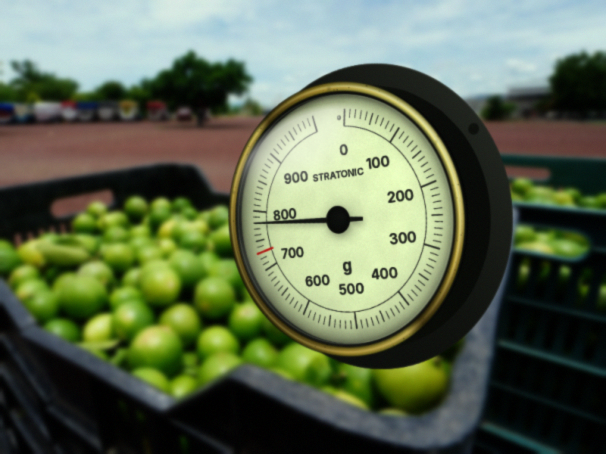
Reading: value=780 unit=g
